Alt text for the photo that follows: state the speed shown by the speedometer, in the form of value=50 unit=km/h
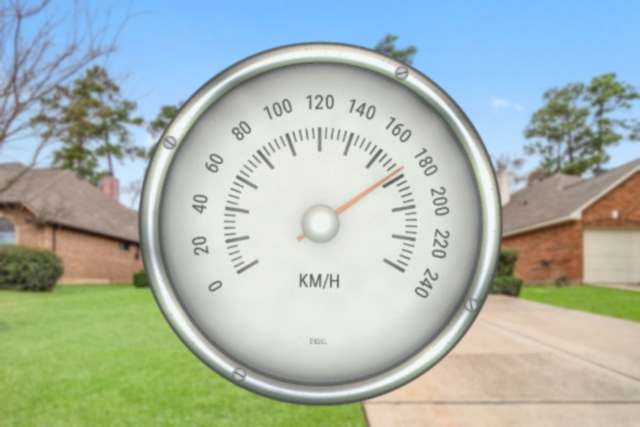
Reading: value=176 unit=km/h
